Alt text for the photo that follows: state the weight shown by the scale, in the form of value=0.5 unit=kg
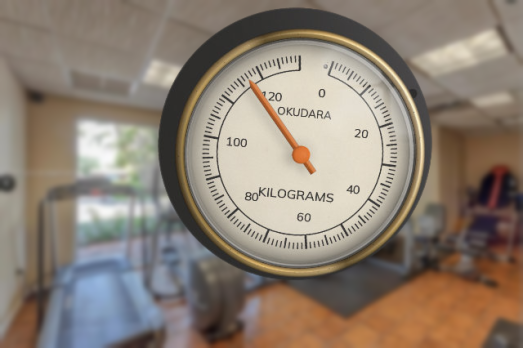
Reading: value=117 unit=kg
